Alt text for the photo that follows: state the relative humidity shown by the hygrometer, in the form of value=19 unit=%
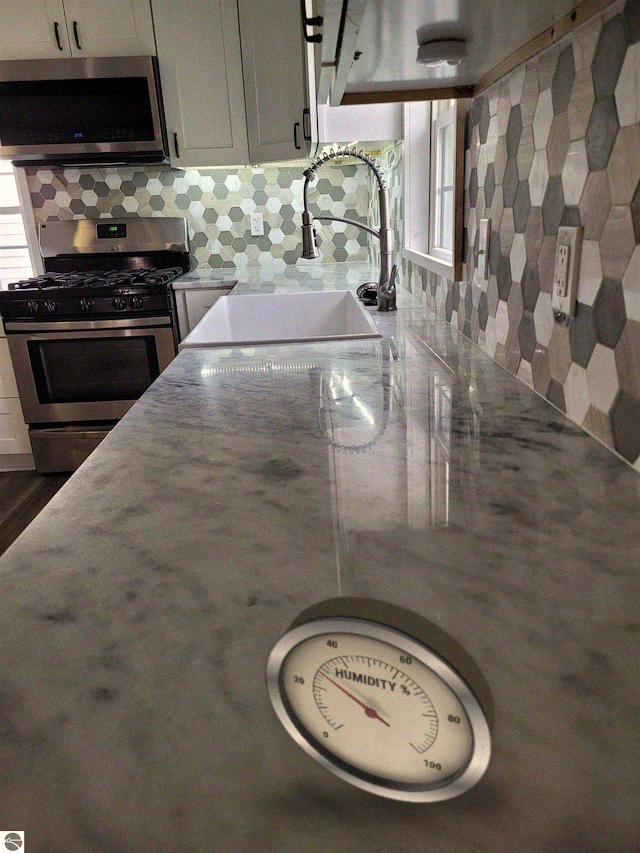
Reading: value=30 unit=%
